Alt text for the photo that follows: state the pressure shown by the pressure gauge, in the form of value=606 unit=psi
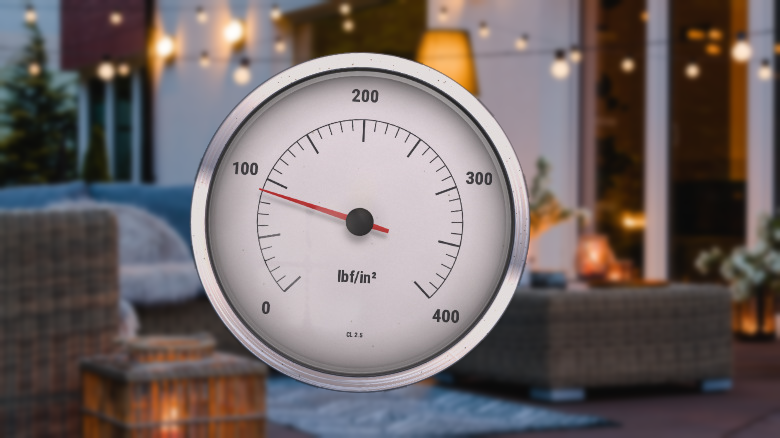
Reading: value=90 unit=psi
